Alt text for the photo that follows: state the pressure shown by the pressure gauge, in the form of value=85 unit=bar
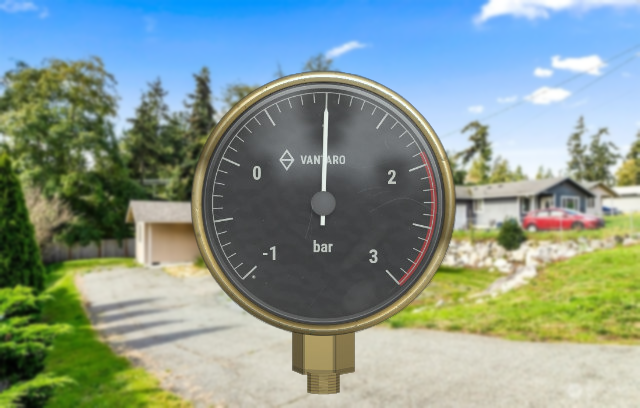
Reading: value=1 unit=bar
